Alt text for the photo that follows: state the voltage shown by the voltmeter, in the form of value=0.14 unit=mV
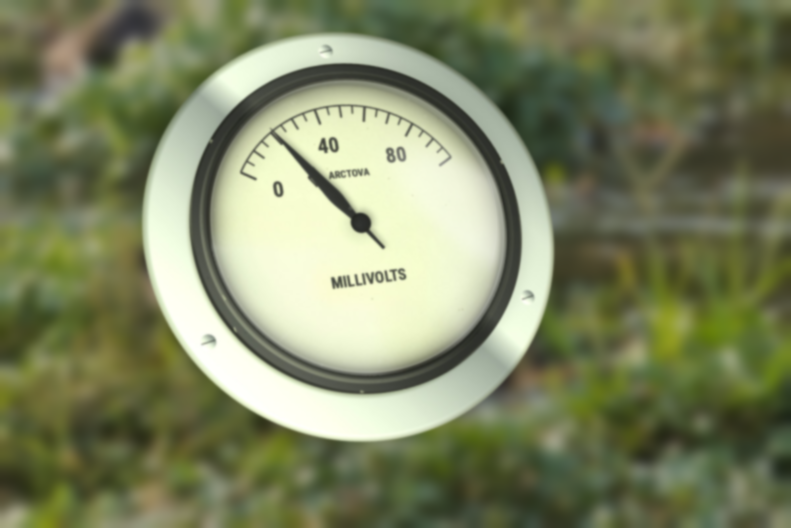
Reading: value=20 unit=mV
